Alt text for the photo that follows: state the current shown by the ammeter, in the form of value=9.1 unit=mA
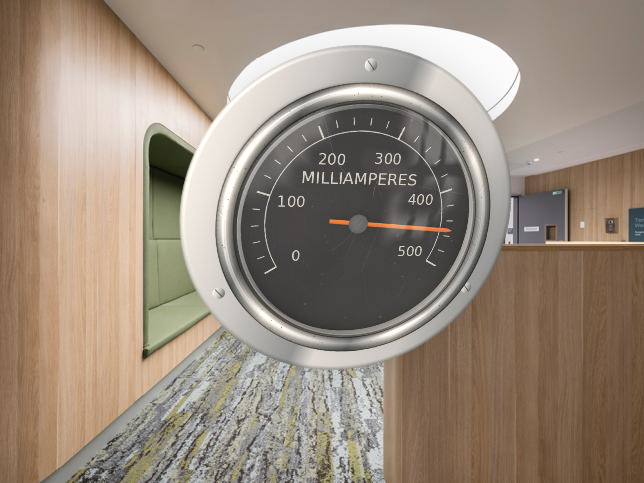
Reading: value=450 unit=mA
